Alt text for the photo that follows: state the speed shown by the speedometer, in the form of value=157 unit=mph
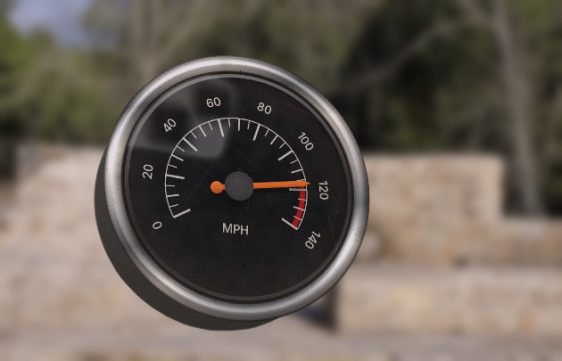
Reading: value=117.5 unit=mph
